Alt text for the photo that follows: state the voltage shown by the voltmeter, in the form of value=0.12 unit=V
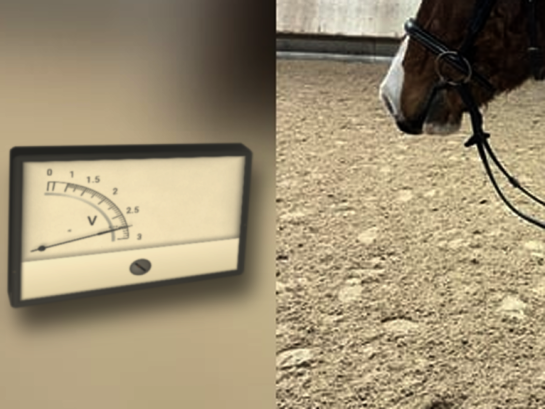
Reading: value=2.75 unit=V
